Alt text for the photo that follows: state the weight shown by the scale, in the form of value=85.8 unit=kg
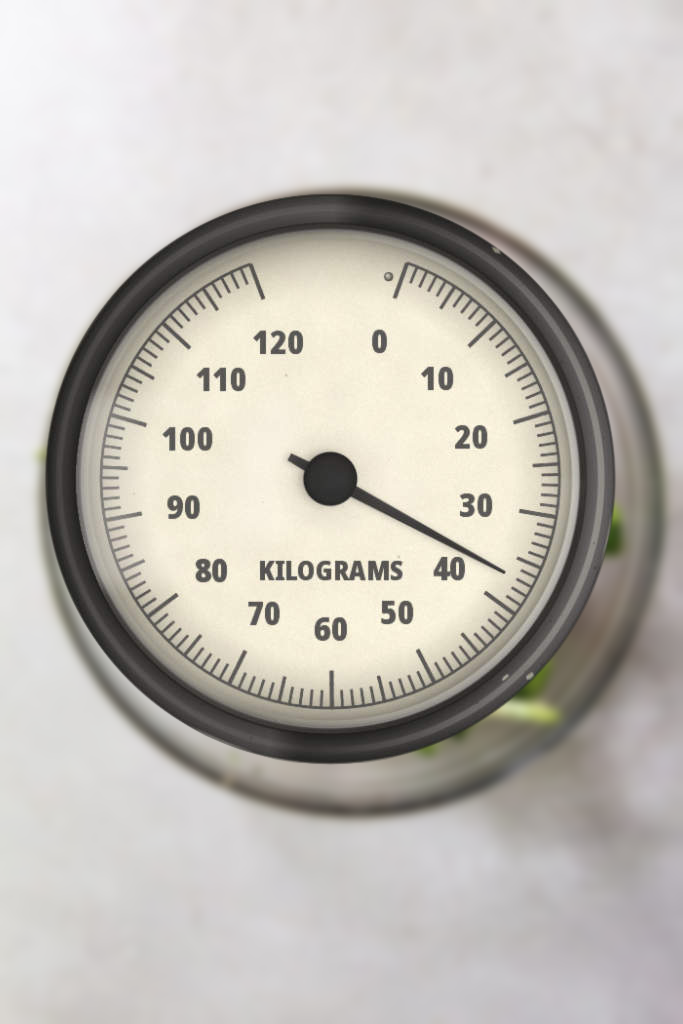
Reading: value=37 unit=kg
